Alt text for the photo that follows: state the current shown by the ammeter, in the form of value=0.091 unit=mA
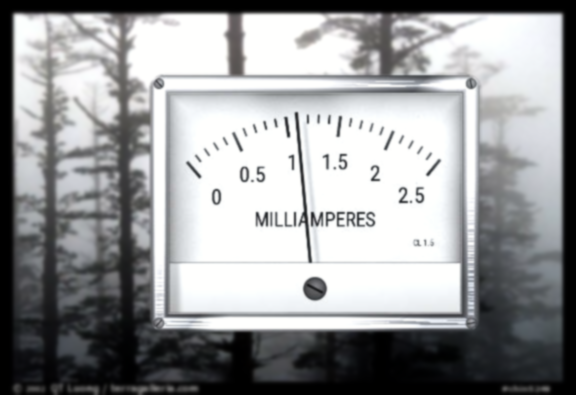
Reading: value=1.1 unit=mA
